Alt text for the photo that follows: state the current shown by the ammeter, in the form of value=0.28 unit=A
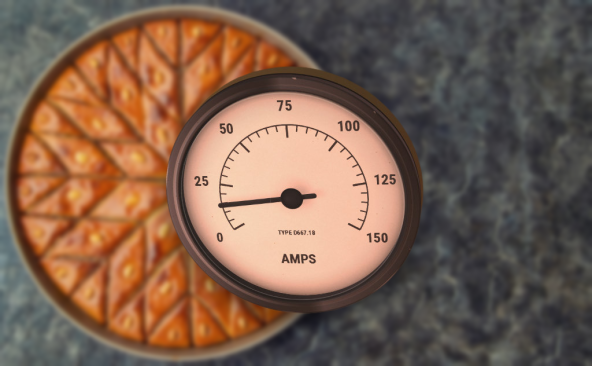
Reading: value=15 unit=A
